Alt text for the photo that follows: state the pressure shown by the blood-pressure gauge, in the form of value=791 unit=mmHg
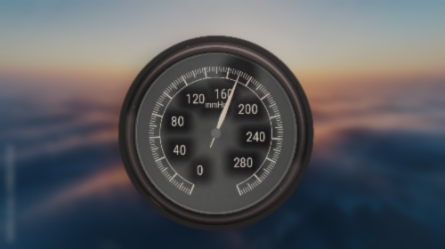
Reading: value=170 unit=mmHg
